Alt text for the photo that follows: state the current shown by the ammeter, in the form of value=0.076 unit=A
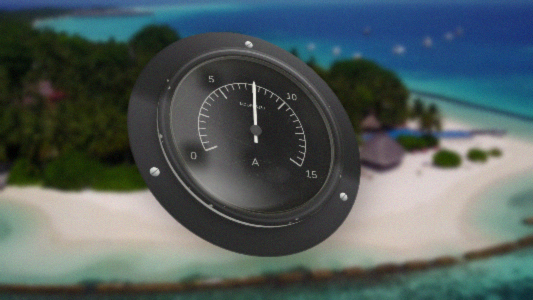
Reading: value=7.5 unit=A
